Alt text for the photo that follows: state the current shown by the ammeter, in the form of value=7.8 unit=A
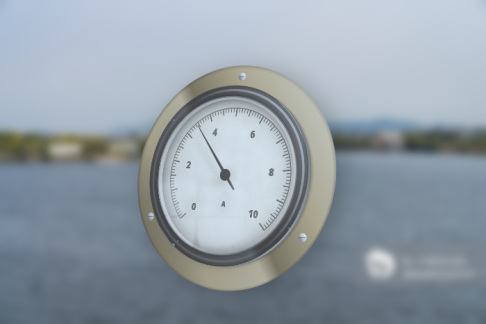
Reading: value=3.5 unit=A
